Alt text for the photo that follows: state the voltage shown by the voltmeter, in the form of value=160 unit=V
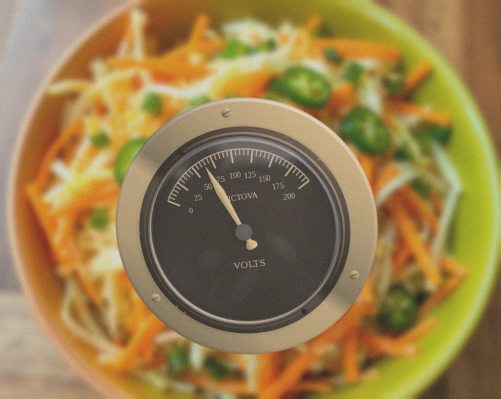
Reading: value=65 unit=V
